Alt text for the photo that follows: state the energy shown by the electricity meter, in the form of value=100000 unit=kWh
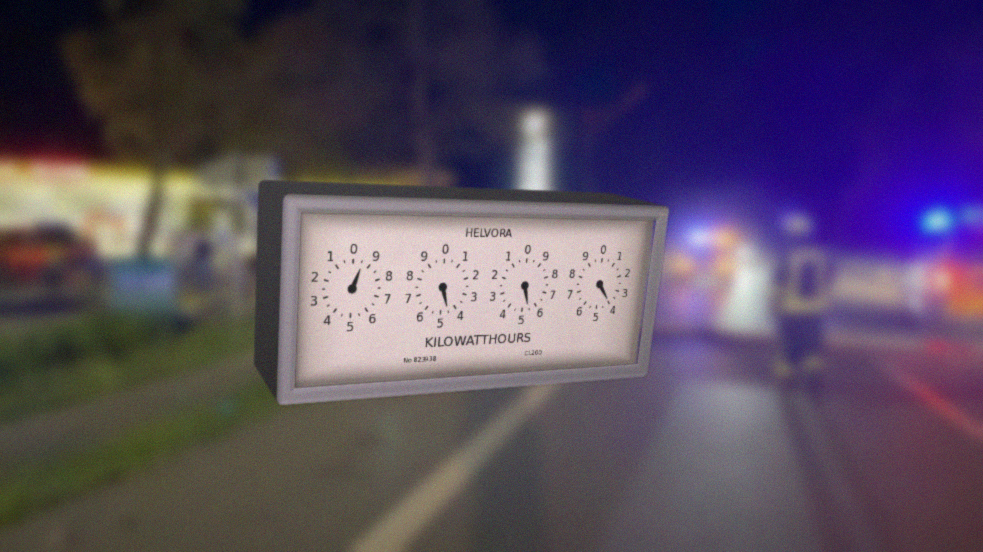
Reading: value=9454 unit=kWh
